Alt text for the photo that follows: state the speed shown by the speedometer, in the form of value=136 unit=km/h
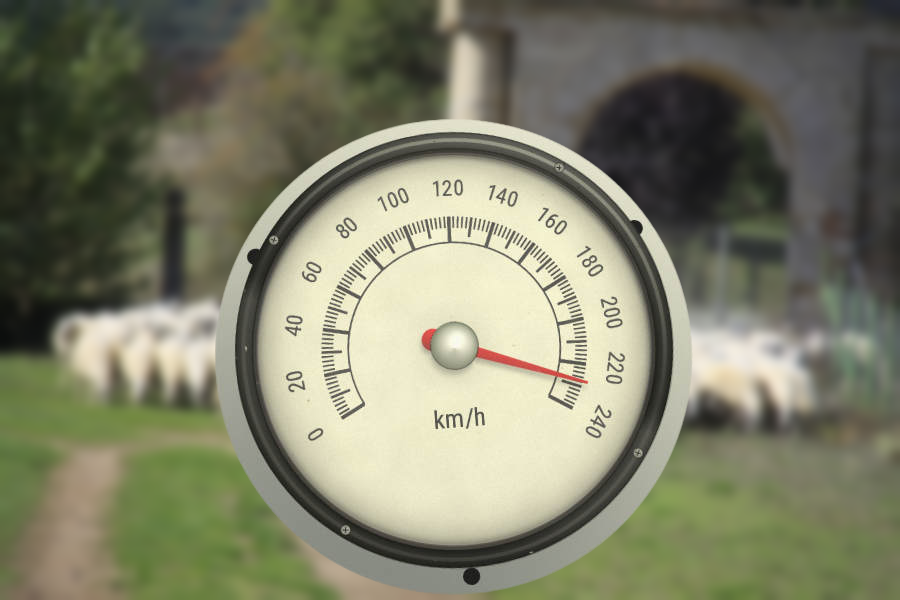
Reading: value=228 unit=km/h
